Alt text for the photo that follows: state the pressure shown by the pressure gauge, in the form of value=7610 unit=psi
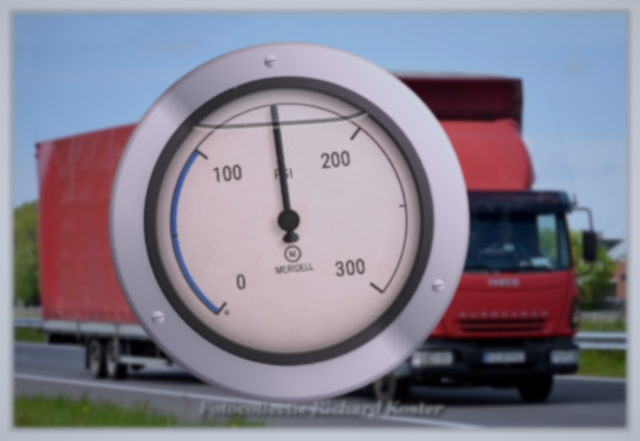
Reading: value=150 unit=psi
